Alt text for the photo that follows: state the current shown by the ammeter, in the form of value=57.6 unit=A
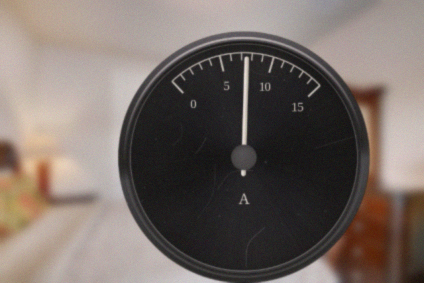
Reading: value=7.5 unit=A
